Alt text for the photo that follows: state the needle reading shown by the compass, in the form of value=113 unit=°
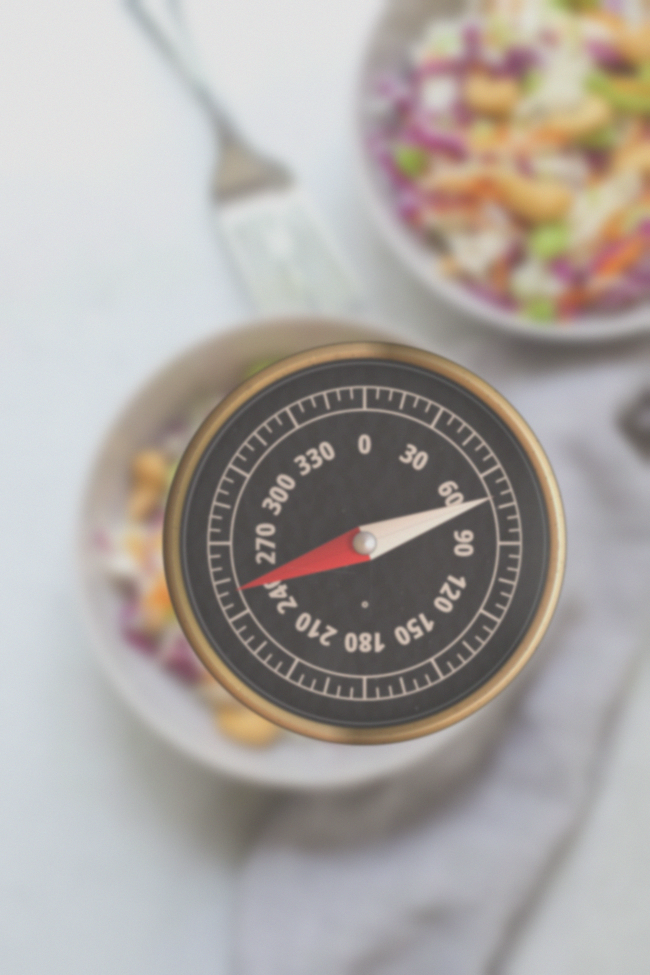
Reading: value=250 unit=°
